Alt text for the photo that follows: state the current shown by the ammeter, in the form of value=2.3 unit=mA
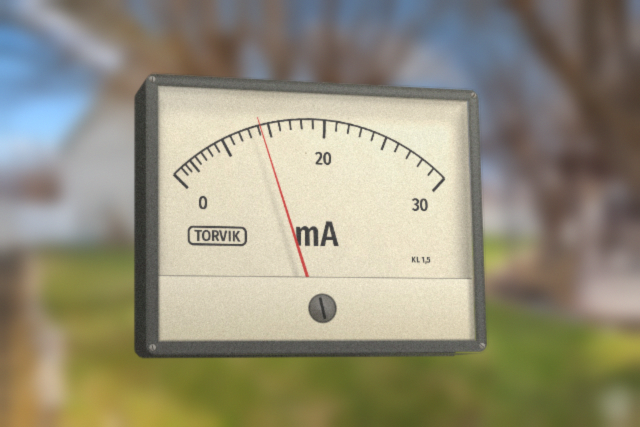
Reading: value=14 unit=mA
